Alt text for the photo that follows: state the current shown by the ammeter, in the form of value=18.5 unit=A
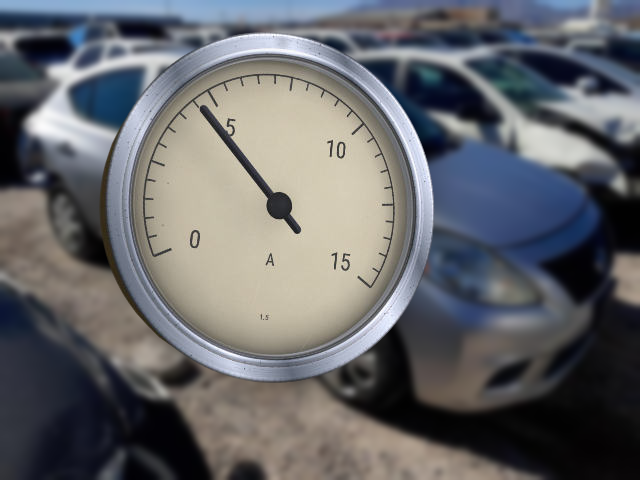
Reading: value=4.5 unit=A
